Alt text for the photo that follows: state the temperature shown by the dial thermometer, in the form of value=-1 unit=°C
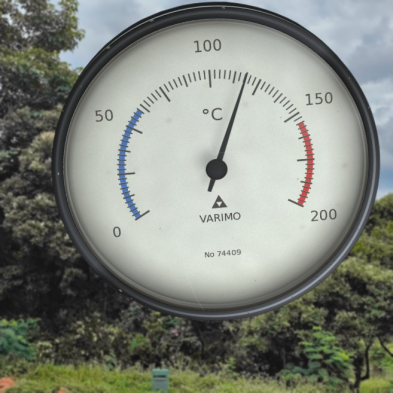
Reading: value=117.5 unit=°C
